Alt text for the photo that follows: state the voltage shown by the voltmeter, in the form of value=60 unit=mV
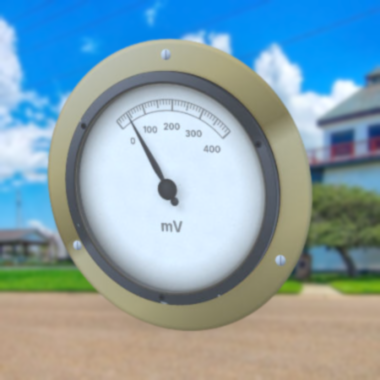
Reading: value=50 unit=mV
